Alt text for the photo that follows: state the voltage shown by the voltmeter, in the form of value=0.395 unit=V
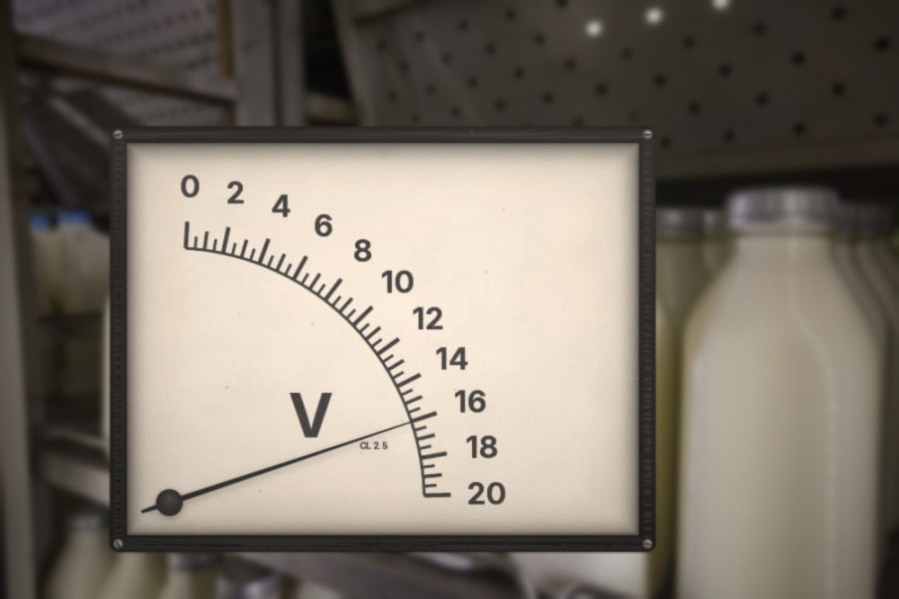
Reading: value=16 unit=V
